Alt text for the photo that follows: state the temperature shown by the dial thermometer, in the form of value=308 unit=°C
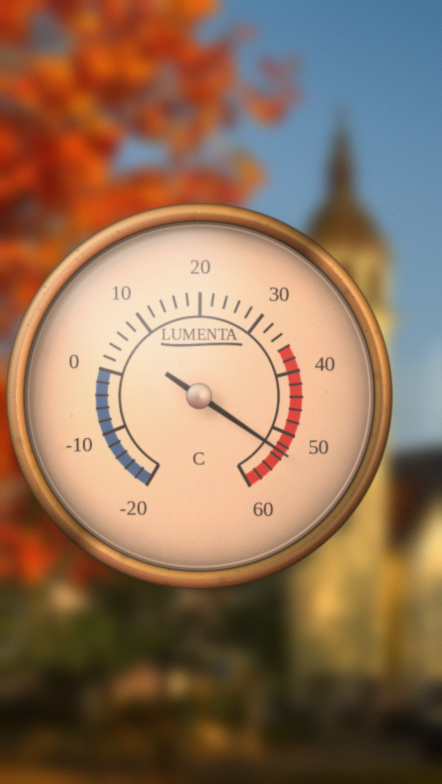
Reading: value=53 unit=°C
